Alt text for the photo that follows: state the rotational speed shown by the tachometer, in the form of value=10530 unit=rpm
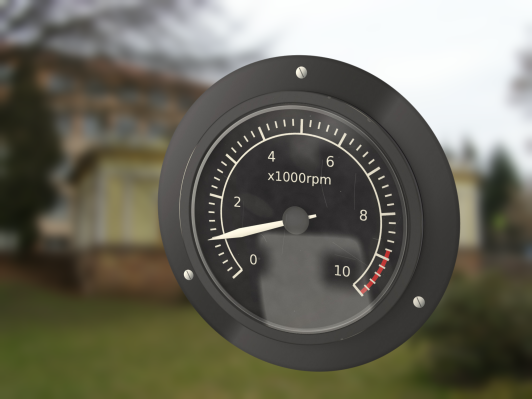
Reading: value=1000 unit=rpm
